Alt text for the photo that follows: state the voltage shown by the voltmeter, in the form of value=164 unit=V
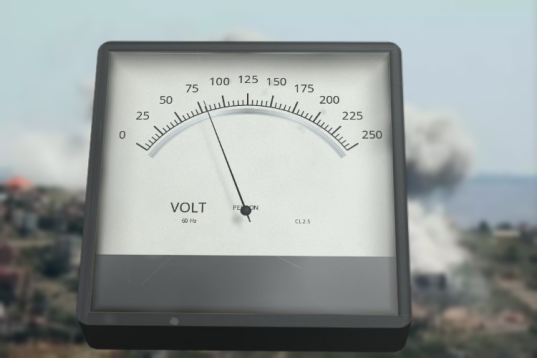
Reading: value=80 unit=V
